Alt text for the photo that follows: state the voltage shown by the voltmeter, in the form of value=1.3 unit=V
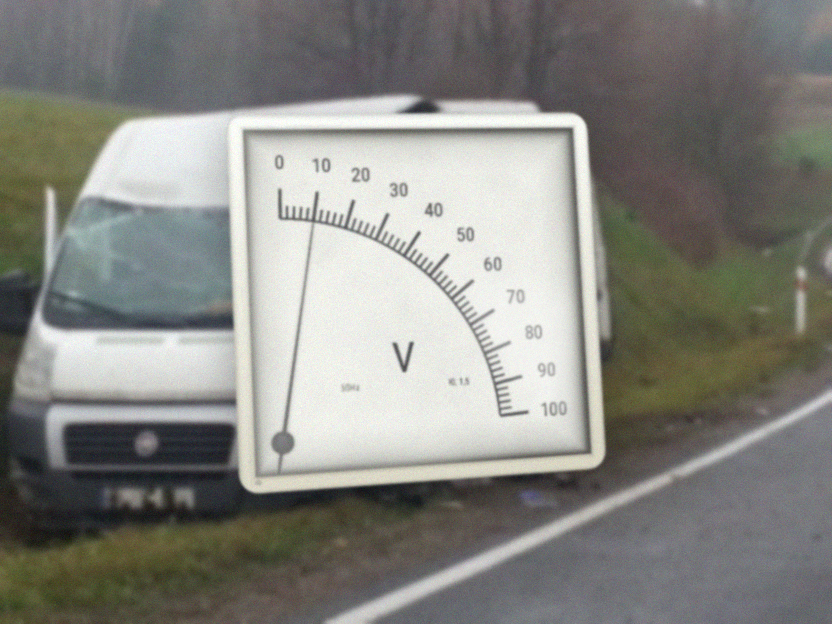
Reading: value=10 unit=V
